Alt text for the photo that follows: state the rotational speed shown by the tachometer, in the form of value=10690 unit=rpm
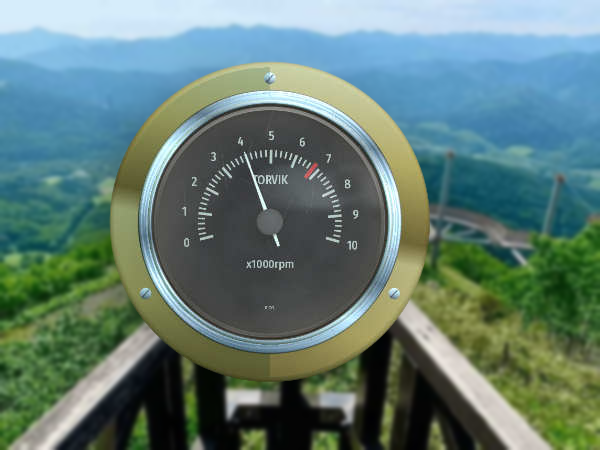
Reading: value=4000 unit=rpm
